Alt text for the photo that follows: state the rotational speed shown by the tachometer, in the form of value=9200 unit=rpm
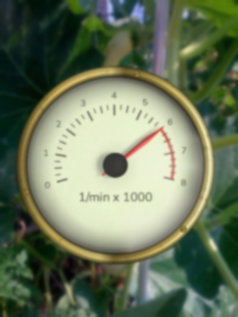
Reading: value=6000 unit=rpm
